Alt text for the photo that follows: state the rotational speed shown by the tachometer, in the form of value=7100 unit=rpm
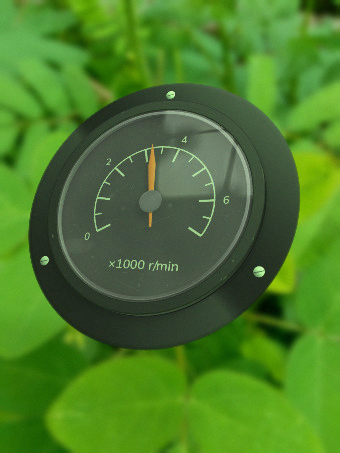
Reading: value=3250 unit=rpm
